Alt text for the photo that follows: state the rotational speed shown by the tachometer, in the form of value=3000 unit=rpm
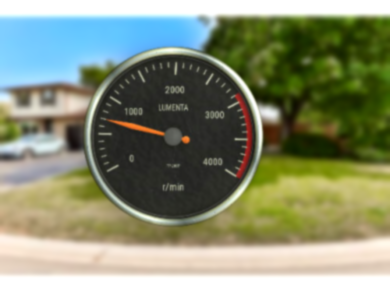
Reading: value=700 unit=rpm
